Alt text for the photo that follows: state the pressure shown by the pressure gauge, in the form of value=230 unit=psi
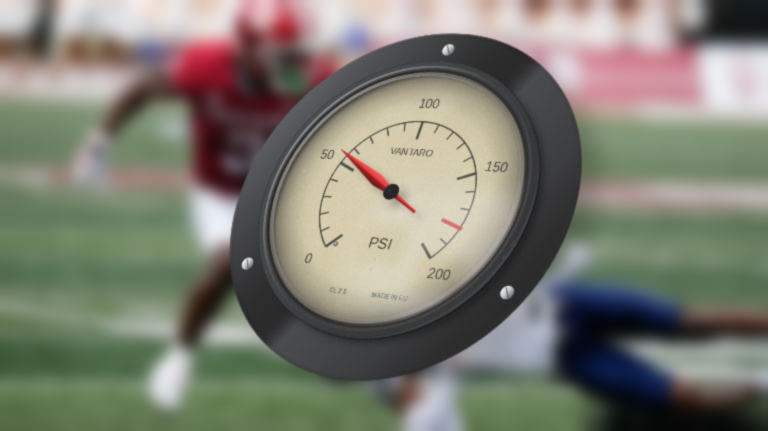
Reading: value=55 unit=psi
